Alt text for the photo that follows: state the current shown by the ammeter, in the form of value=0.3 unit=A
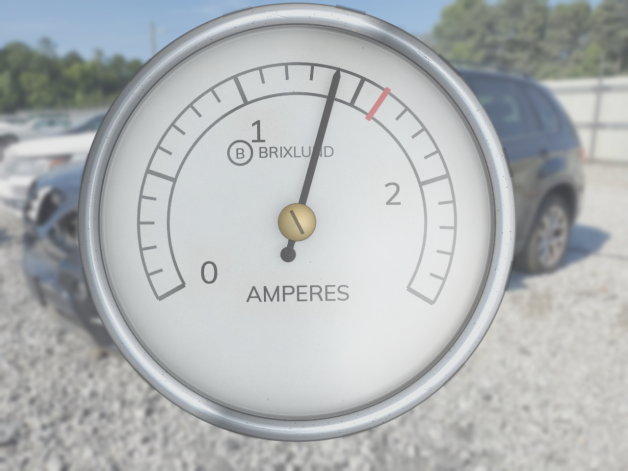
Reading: value=1.4 unit=A
